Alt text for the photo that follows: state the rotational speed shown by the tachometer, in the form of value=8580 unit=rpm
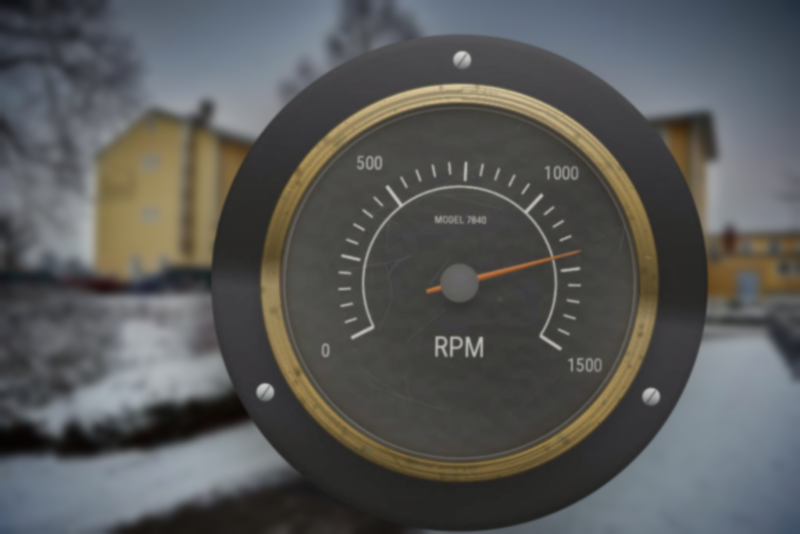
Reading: value=1200 unit=rpm
